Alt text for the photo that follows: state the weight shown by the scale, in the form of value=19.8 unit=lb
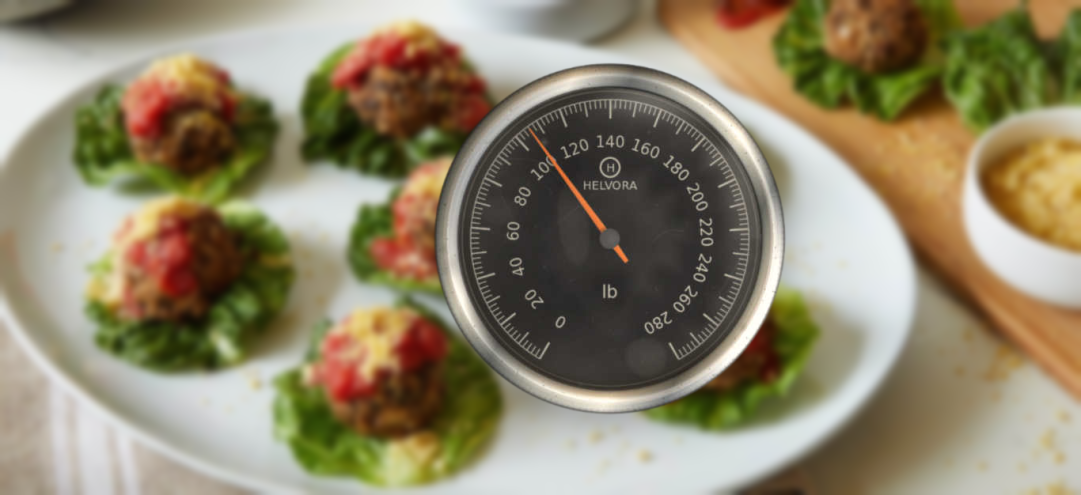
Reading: value=106 unit=lb
